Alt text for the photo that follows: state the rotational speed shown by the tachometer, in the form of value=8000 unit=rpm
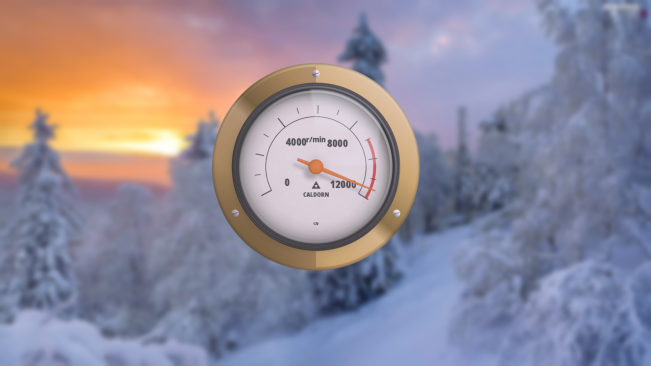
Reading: value=11500 unit=rpm
